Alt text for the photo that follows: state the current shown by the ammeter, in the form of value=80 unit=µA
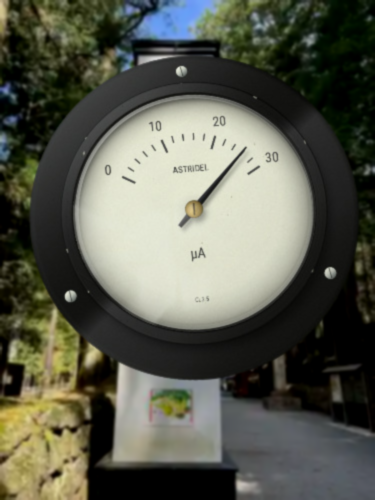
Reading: value=26 unit=µA
